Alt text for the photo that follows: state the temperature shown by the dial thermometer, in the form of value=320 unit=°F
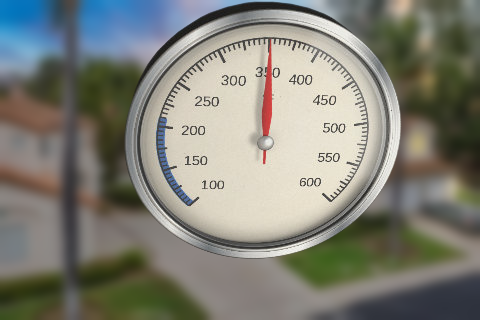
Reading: value=350 unit=°F
